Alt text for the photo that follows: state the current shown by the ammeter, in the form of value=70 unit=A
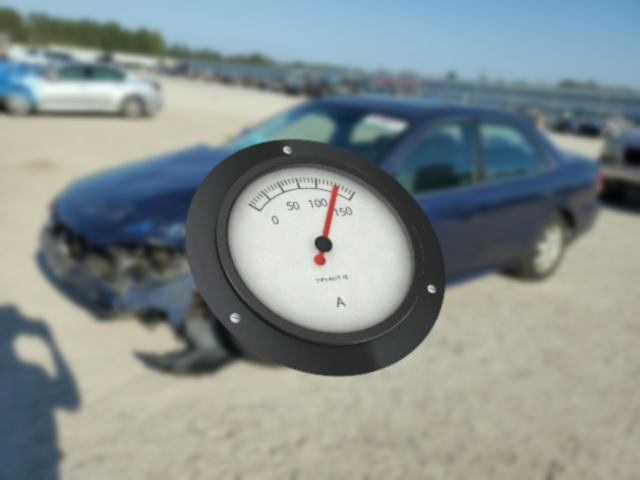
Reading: value=125 unit=A
